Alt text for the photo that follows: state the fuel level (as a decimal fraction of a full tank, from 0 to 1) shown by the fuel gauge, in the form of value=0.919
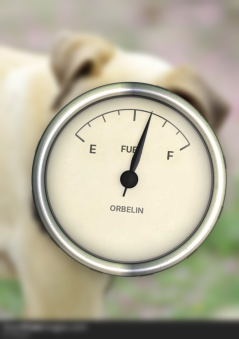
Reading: value=0.625
